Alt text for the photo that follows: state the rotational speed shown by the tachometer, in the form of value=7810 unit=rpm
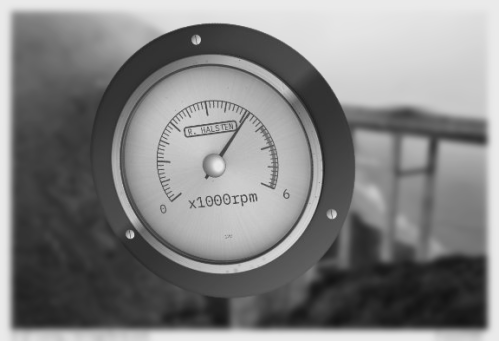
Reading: value=4100 unit=rpm
